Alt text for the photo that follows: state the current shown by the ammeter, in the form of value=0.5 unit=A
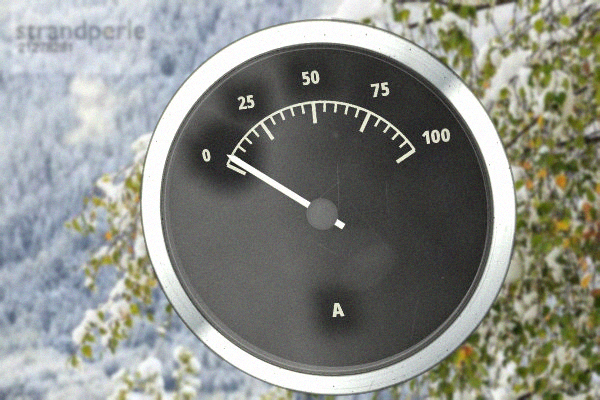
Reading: value=5 unit=A
